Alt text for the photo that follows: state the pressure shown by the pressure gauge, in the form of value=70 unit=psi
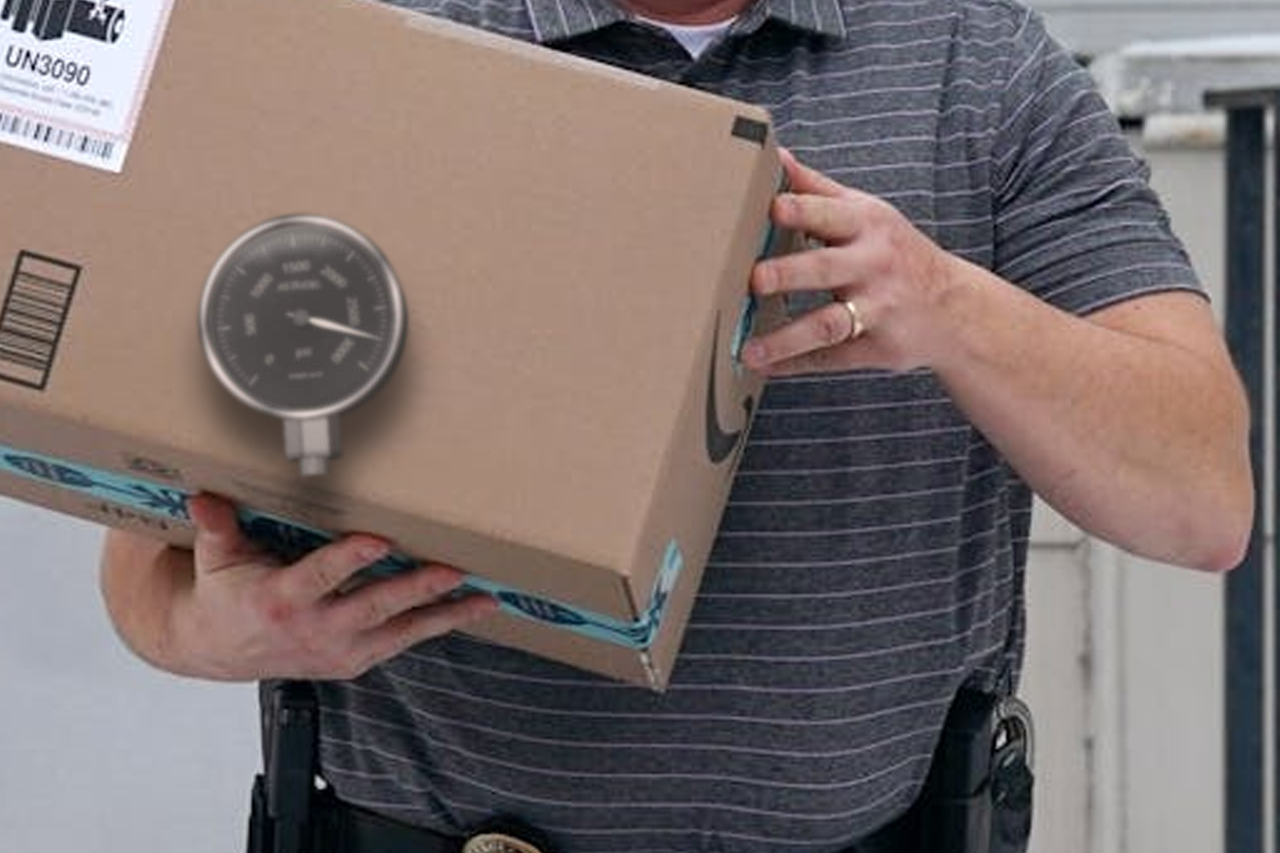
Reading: value=2750 unit=psi
